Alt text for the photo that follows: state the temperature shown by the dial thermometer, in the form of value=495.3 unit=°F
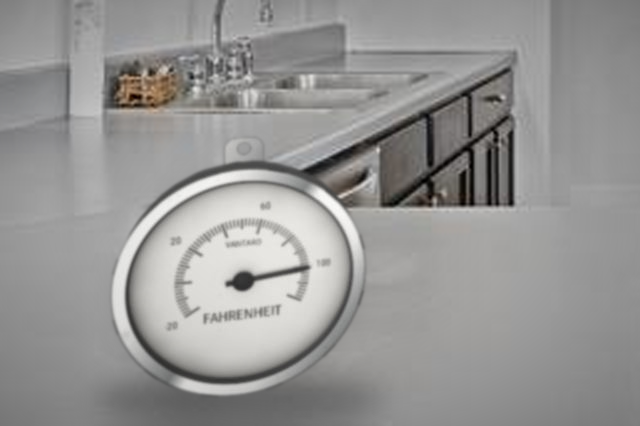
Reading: value=100 unit=°F
